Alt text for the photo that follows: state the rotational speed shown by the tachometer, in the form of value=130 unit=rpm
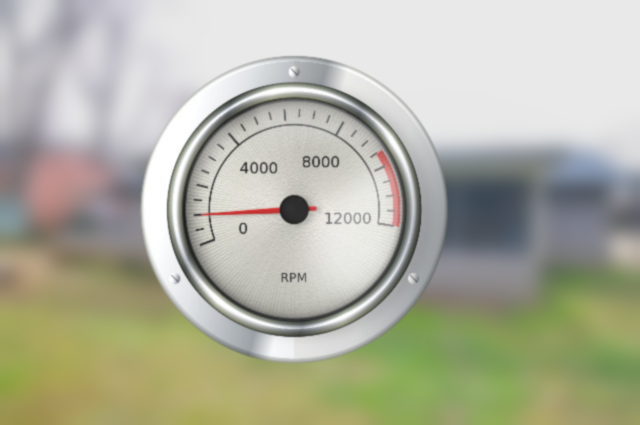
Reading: value=1000 unit=rpm
